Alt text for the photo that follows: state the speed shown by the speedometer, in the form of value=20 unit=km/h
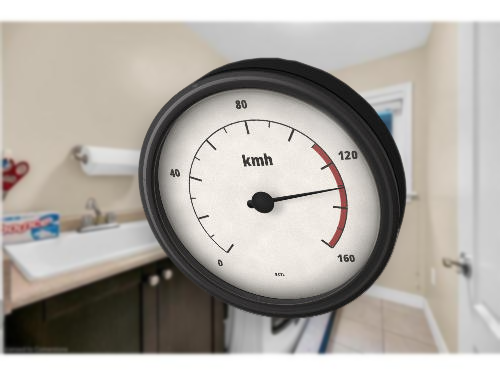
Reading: value=130 unit=km/h
